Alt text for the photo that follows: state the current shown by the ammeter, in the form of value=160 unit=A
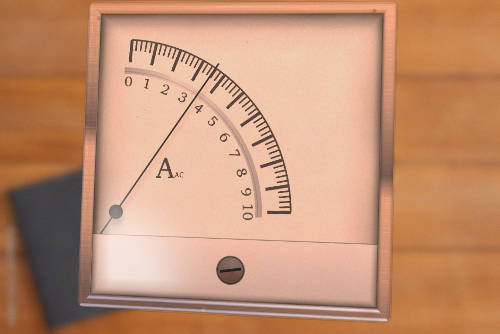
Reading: value=3.6 unit=A
